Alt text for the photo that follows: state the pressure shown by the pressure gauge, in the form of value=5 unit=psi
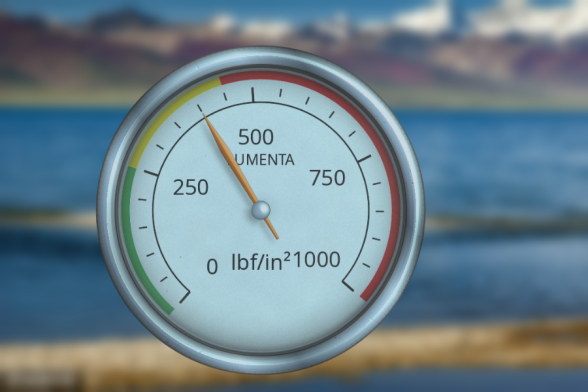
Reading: value=400 unit=psi
